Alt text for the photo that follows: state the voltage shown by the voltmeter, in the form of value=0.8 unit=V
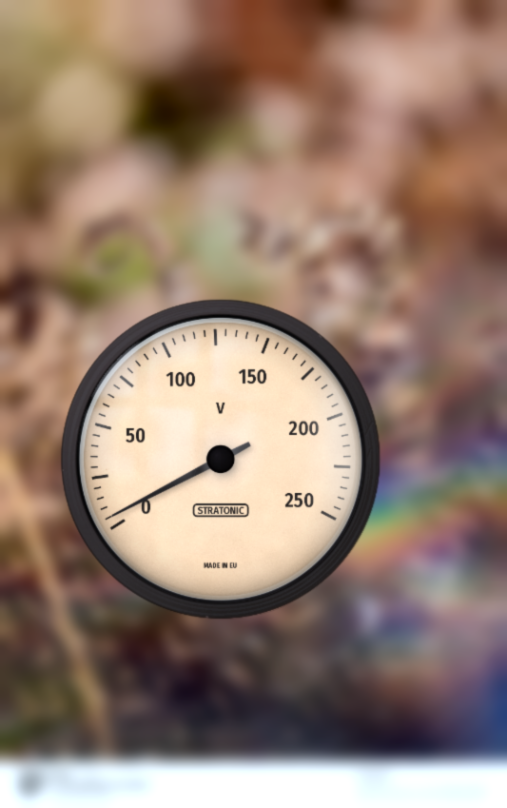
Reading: value=5 unit=V
